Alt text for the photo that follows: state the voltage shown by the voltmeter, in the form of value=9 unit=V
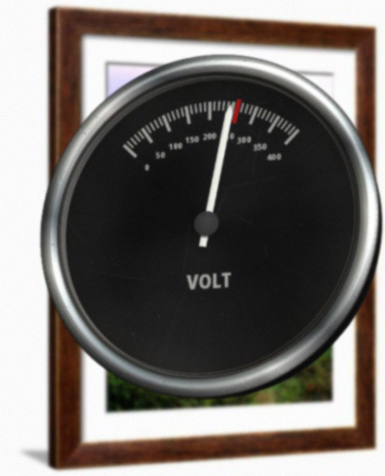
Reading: value=250 unit=V
